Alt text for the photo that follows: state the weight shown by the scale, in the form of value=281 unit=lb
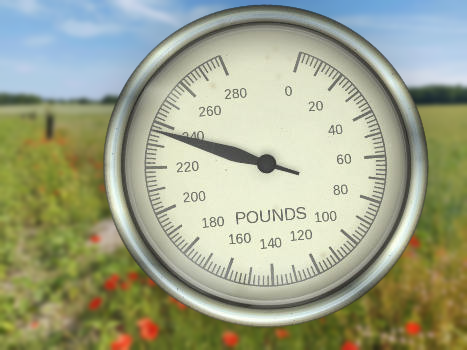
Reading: value=236 unit=lb
